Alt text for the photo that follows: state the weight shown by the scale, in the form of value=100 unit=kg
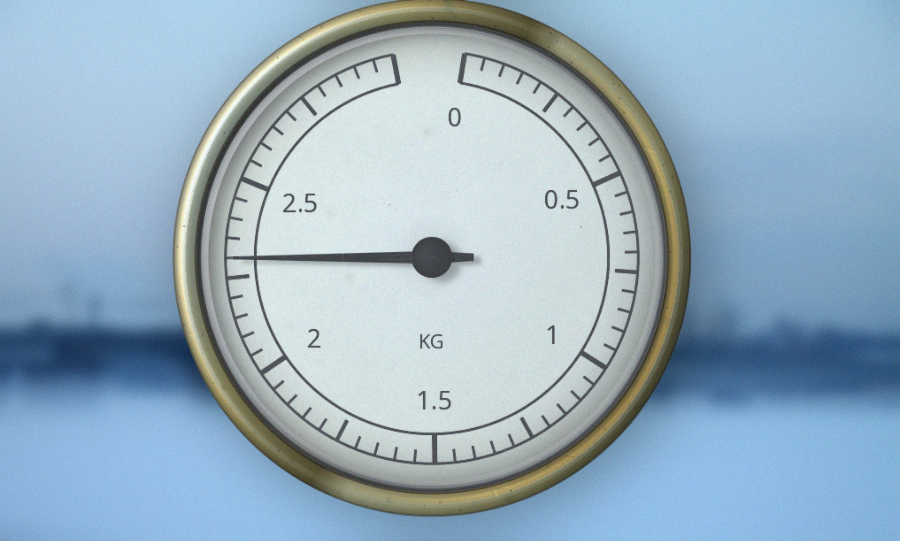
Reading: value=2.3 unit=kg
